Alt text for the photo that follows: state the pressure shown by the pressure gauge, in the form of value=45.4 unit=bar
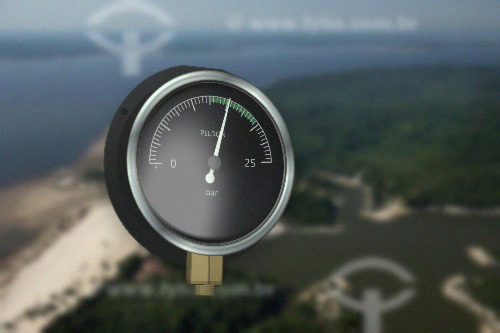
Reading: value=15 unit=bar
